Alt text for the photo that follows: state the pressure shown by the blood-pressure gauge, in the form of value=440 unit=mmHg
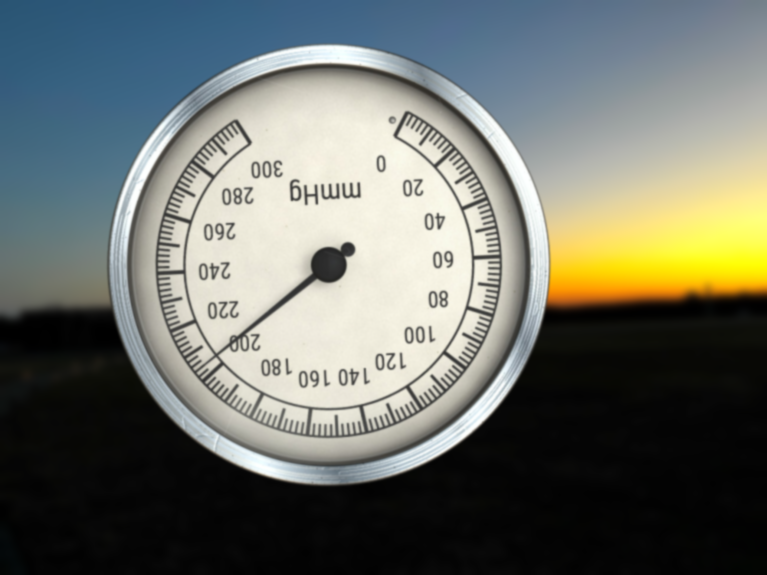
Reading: value=204 unit=mmHg
